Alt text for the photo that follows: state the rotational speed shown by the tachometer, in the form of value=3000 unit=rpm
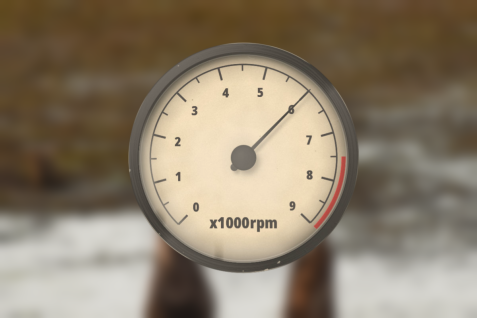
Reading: value=6000 unit=rpm
